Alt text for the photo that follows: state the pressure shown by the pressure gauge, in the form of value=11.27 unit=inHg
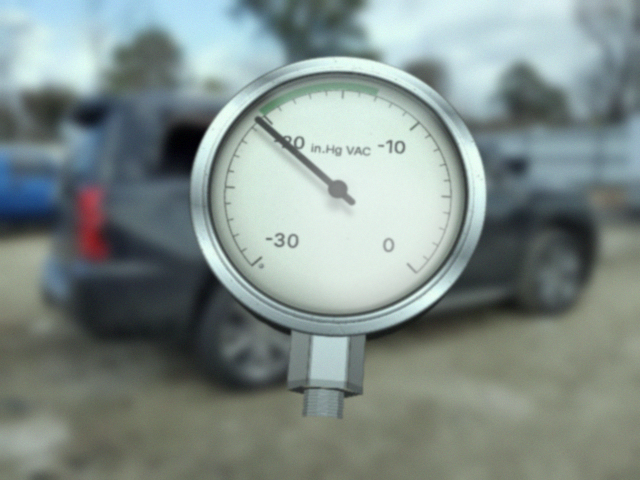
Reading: value=-20.5 unit=inHg
